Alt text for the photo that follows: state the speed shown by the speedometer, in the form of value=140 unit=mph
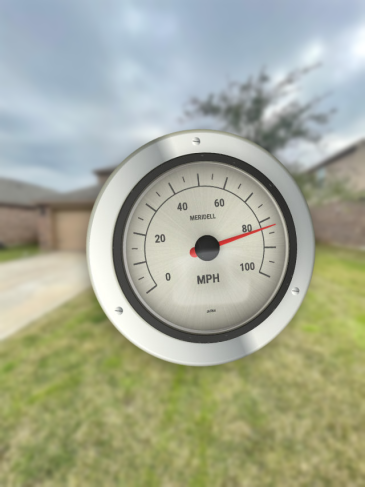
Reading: value=82.5 unit=mph
